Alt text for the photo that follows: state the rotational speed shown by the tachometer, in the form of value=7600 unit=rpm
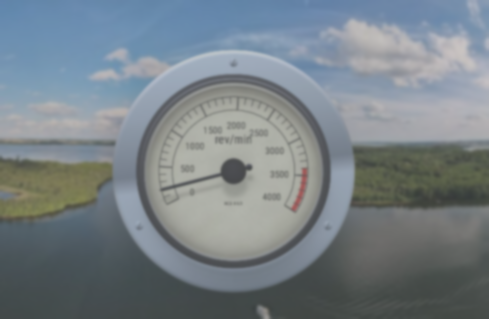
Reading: value=200 unit=rpm
